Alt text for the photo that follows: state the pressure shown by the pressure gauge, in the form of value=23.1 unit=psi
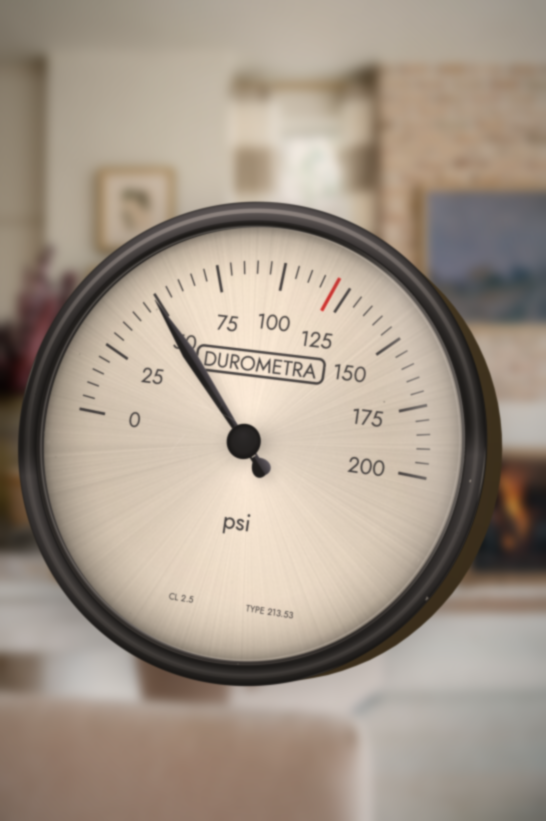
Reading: value=50 unit=psi
